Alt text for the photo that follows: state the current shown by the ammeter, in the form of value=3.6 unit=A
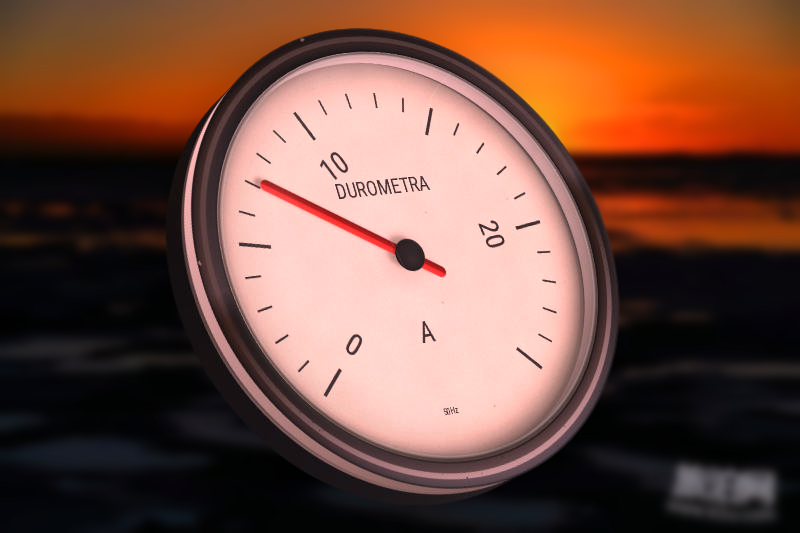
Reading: value=7 unit=A
